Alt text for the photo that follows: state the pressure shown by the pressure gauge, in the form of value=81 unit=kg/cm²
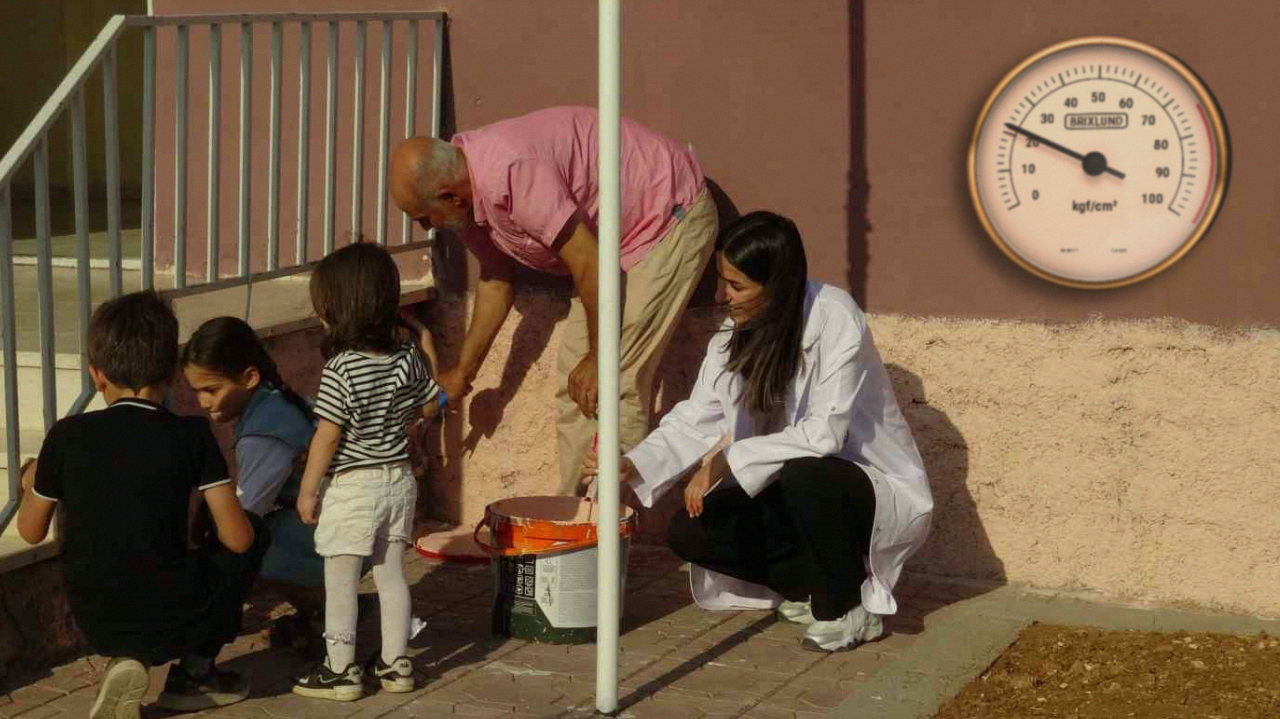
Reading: value=22 unit=kg/cm²
